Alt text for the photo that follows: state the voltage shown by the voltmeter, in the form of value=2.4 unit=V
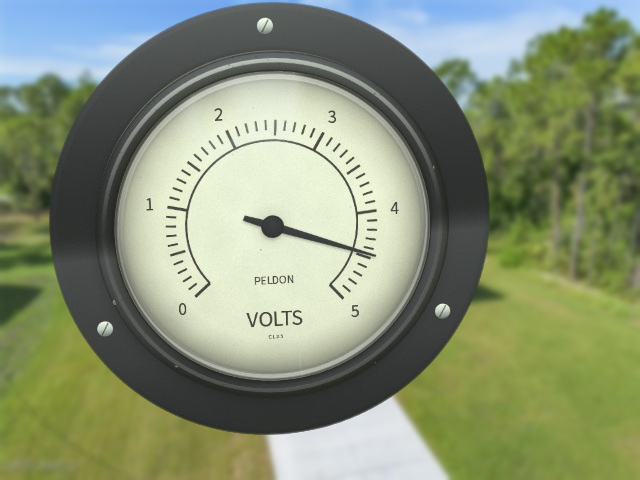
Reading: value=4.45 unit=V
